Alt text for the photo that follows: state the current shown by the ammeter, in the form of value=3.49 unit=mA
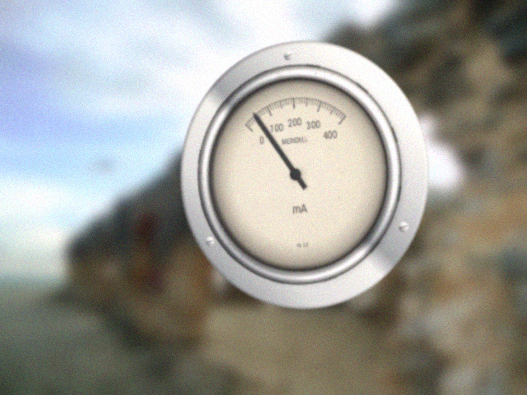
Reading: value=50 unit=mA
